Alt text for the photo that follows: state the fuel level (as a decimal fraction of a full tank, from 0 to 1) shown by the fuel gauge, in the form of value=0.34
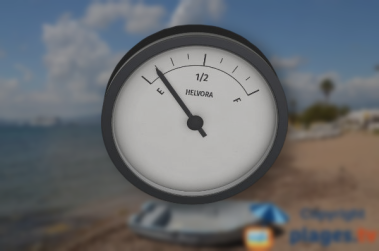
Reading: value=0.125
